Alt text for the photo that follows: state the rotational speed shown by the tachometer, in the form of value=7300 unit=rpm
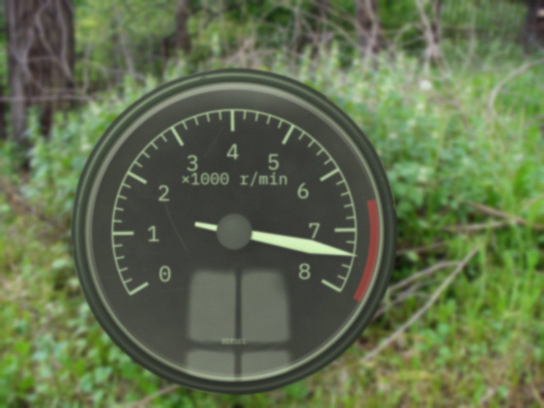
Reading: value=7400 unit=rpm
